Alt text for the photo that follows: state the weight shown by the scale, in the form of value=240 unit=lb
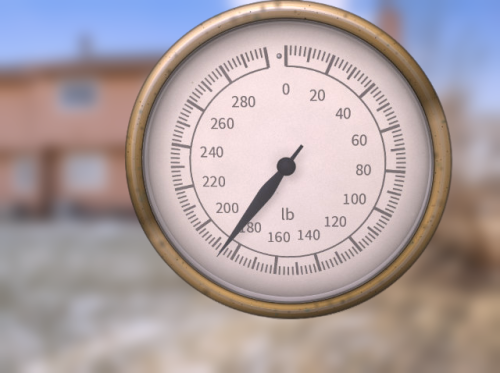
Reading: value=186 unit=lb
